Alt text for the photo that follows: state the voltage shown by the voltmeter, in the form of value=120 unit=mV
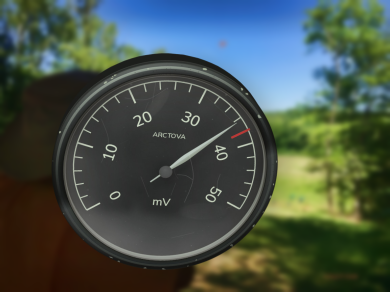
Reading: value=36 unit=mV
